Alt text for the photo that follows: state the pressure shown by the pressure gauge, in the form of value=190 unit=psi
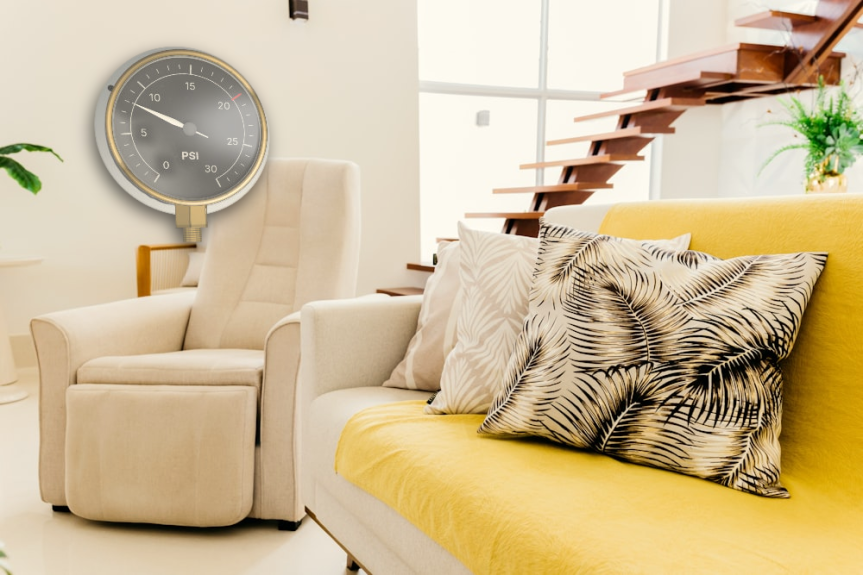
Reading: value=8 unit=psi
